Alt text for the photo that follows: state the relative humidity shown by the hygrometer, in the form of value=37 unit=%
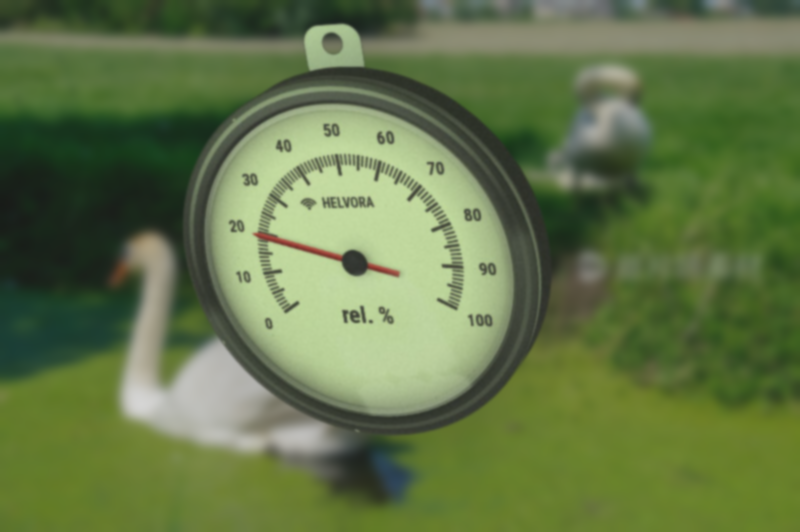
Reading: value=20 unit=%
